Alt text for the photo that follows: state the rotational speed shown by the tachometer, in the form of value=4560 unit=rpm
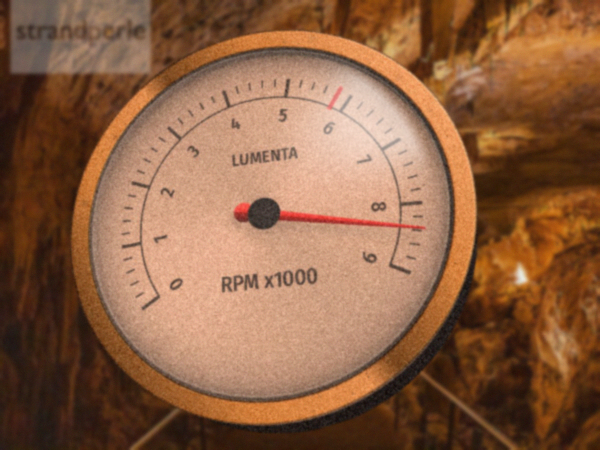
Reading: value=8400 unit=rpm
